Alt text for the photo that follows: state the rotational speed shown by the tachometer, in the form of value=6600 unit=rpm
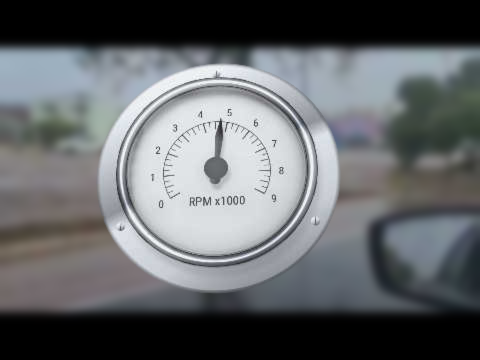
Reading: value=4750 unit=rpm
